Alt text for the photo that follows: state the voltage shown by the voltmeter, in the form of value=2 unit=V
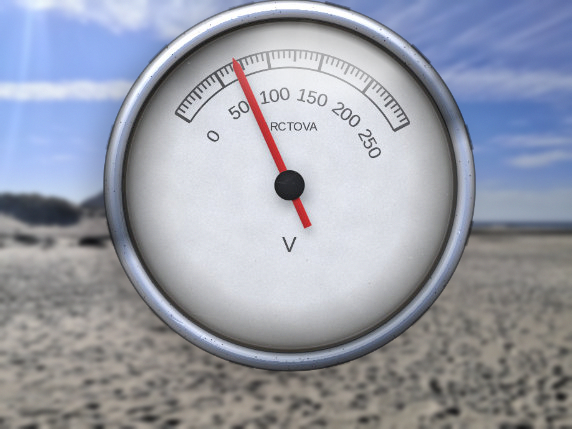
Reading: value=70 unit=V
